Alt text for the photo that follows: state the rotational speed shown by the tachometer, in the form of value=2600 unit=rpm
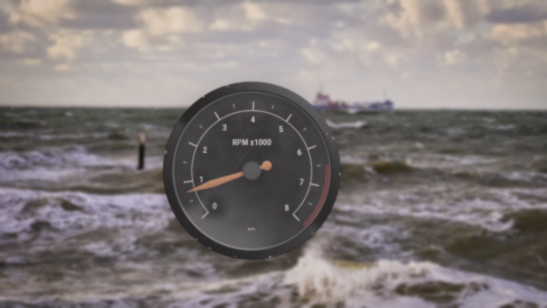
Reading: value=750 unit=rpm
